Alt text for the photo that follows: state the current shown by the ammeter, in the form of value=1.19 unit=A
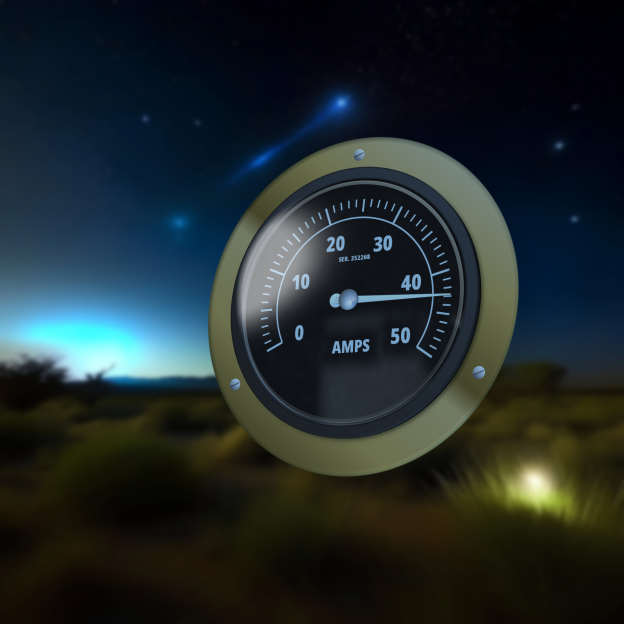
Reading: value=43 unit=A
